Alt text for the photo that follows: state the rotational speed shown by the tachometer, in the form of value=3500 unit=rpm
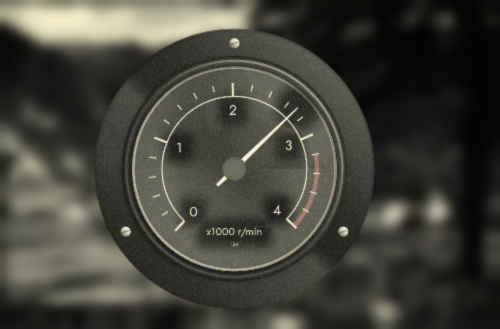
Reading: value=2700 unit=rpm
